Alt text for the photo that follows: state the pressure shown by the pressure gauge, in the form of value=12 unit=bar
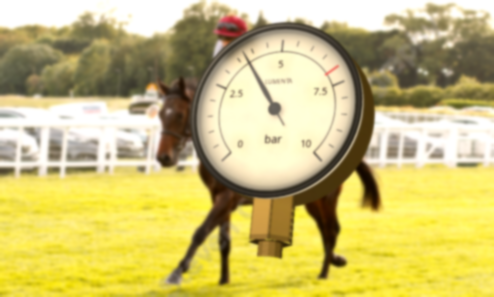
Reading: value=3.75 unit=bar
